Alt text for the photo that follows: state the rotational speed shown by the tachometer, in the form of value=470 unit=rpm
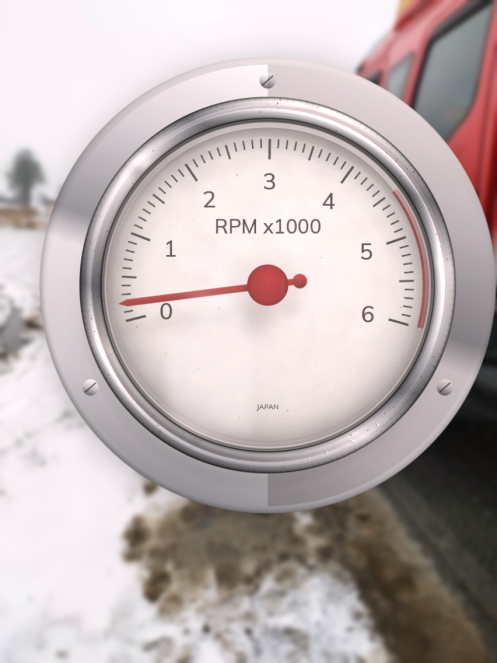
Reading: value=200 unit=rpm
